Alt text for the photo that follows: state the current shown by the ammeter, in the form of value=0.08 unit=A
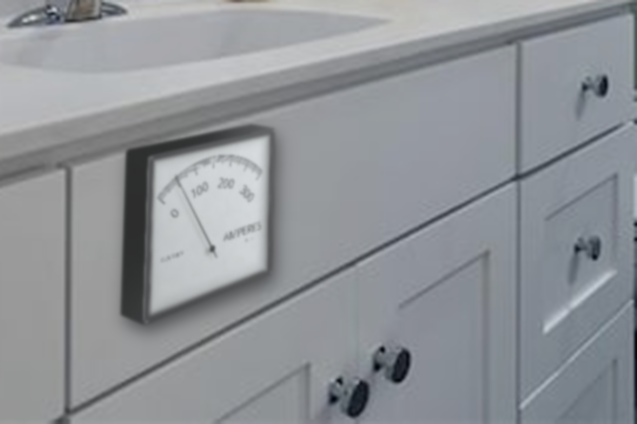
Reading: value=50 unit=A
